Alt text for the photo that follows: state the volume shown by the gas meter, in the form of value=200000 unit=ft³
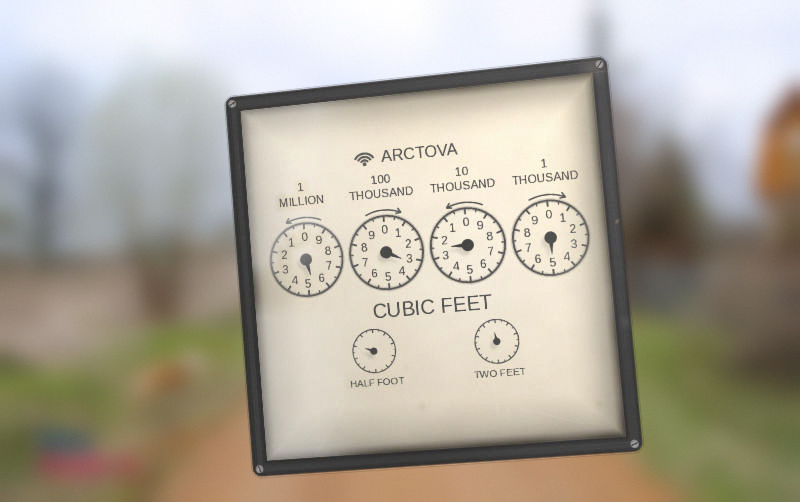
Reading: value=532500 unit=ft³
